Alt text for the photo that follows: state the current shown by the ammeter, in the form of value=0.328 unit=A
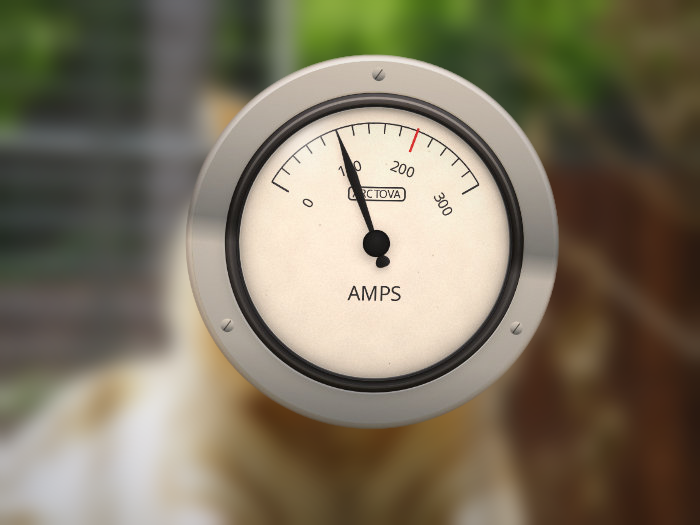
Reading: value=100 unit=A
